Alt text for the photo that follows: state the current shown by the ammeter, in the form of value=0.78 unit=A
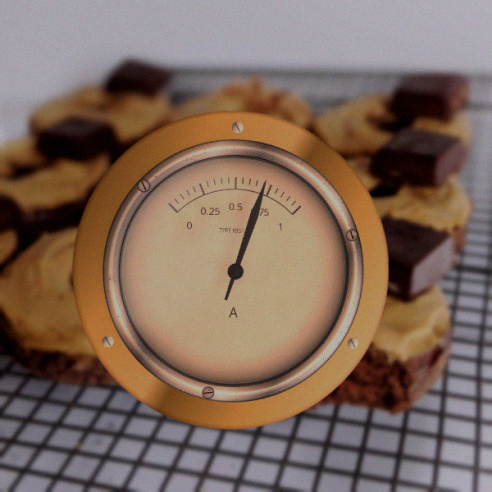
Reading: value=0.7 unit=A
